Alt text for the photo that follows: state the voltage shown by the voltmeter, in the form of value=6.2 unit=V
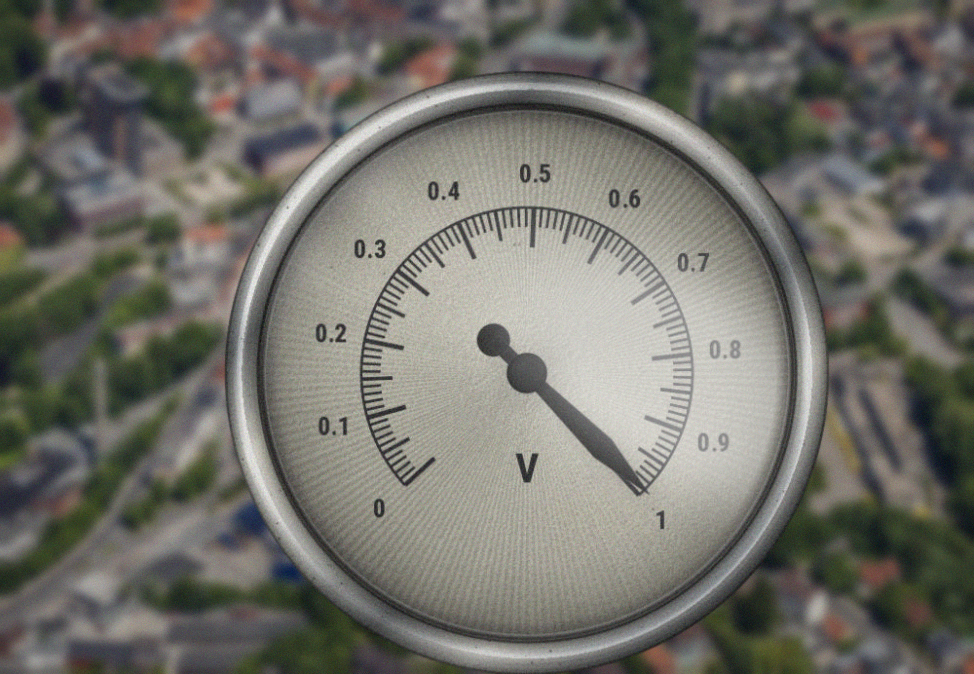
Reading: value=0.99 unit=V
